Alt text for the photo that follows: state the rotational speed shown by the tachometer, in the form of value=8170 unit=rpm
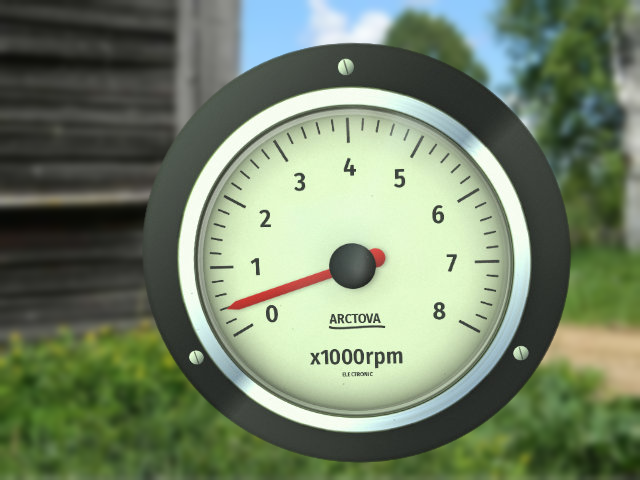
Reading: value=400 unit=rpm
